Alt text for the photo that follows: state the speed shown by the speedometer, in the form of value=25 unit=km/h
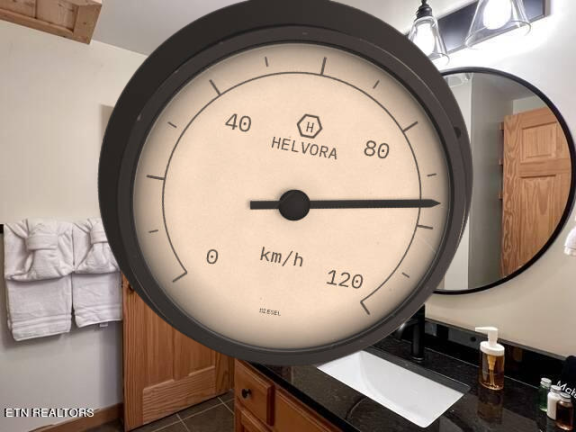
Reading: value=95 unit=km/h
